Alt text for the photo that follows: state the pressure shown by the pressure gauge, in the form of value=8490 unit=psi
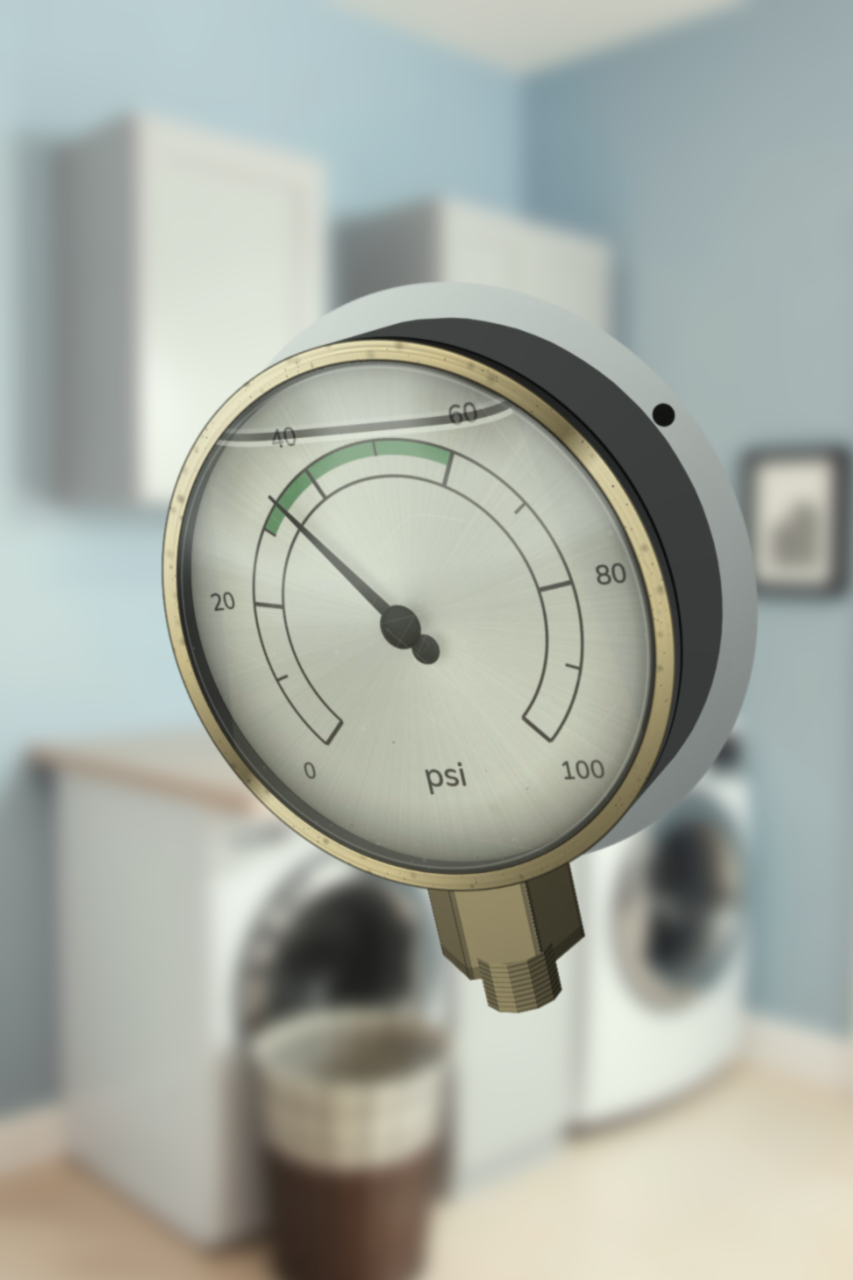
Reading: value=35 unit=psi
